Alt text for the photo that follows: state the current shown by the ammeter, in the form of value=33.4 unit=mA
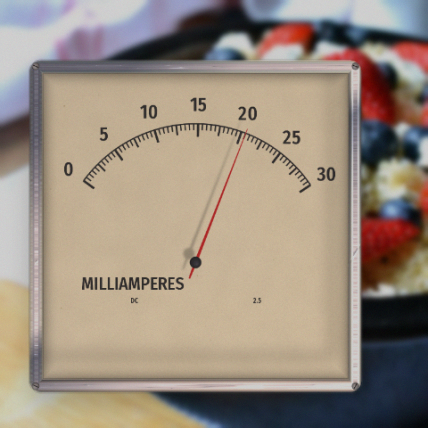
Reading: value=20.5 unit=mA
